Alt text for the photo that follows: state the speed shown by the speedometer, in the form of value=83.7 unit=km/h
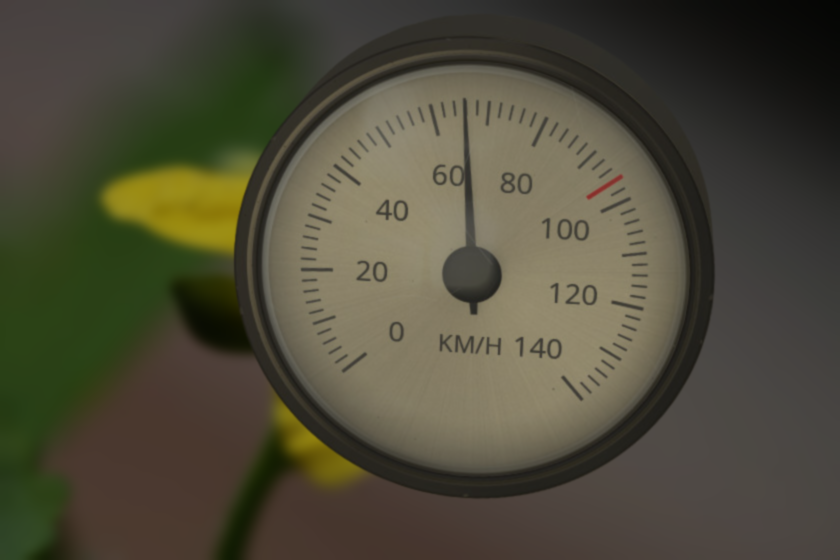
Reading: value=66 unit=km/h
